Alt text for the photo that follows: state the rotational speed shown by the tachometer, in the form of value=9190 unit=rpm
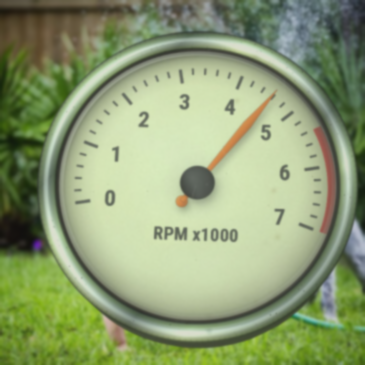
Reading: value=4600 unit=rpm
